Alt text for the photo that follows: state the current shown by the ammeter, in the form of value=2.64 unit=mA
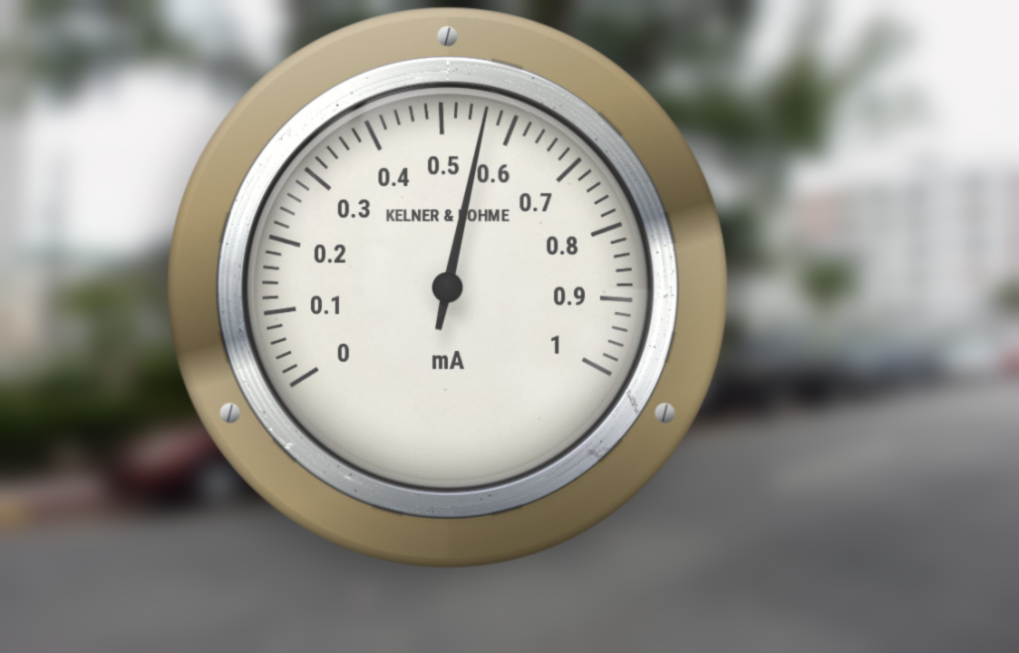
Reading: value=0.56 unit=mA
